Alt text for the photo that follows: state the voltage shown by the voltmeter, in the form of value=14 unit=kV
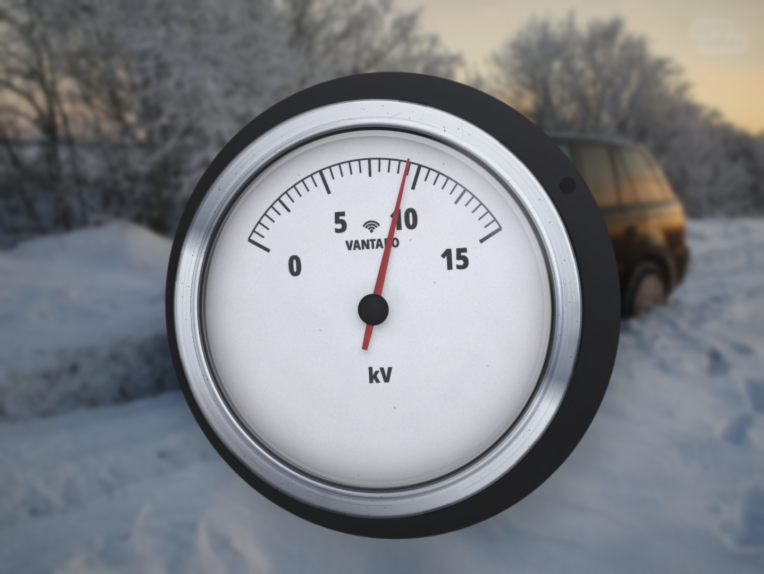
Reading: value=9.5 unit=kV
